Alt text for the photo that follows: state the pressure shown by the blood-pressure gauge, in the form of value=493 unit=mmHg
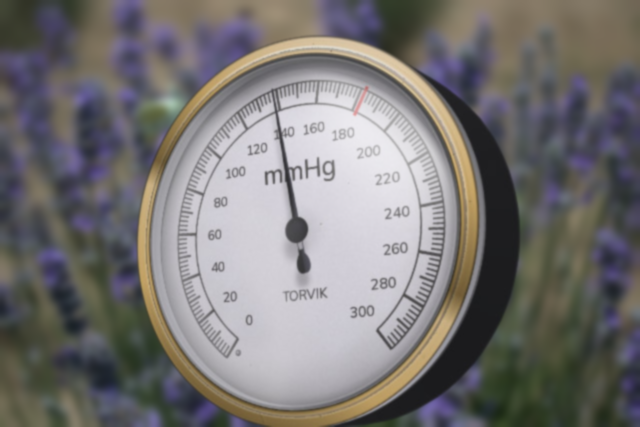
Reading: value=140 unit=mmHg
